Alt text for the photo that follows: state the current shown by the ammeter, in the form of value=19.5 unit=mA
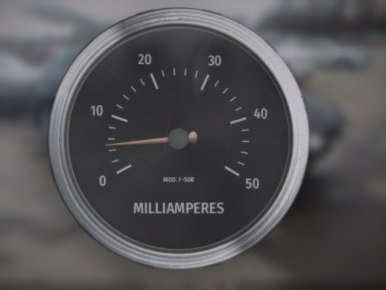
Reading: value=5 unit=mA
